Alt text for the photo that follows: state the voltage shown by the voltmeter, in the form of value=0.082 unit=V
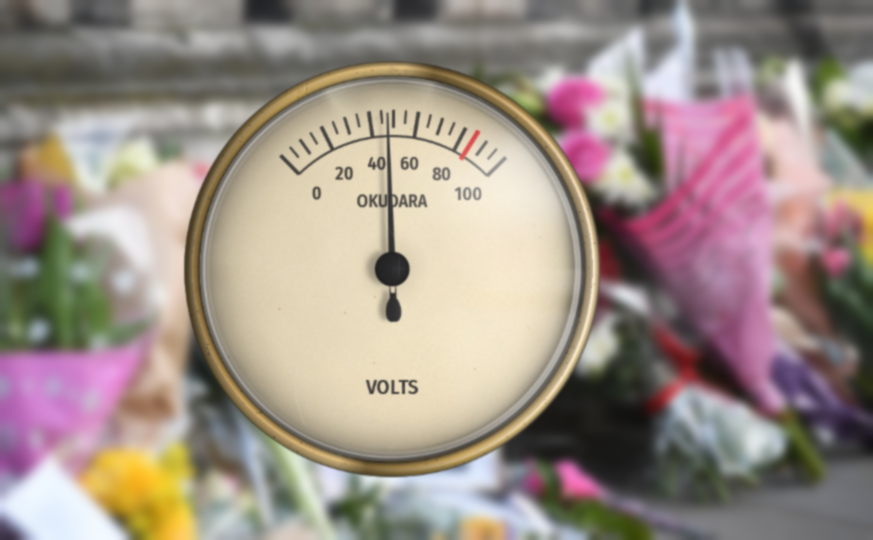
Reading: value=47.5 unit=V
